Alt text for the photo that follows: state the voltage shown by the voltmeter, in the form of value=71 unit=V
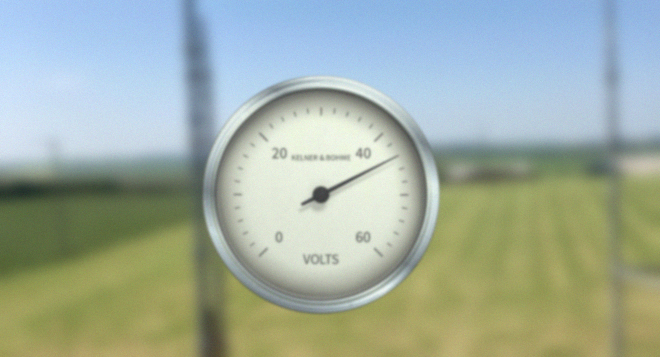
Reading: value=44 unit=V
